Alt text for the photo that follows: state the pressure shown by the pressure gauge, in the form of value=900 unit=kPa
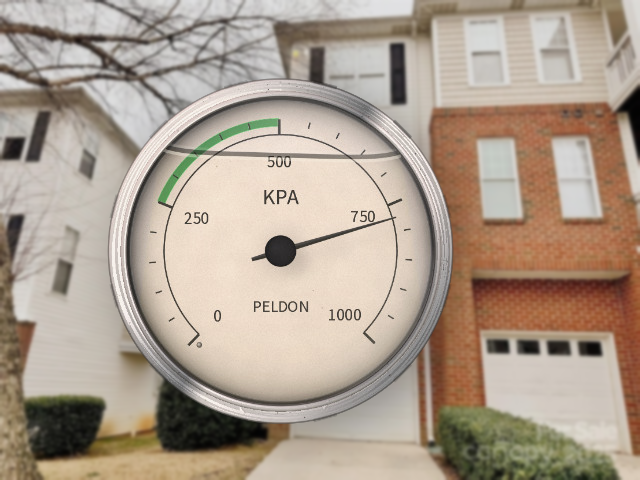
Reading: value=775 unit=kPa
